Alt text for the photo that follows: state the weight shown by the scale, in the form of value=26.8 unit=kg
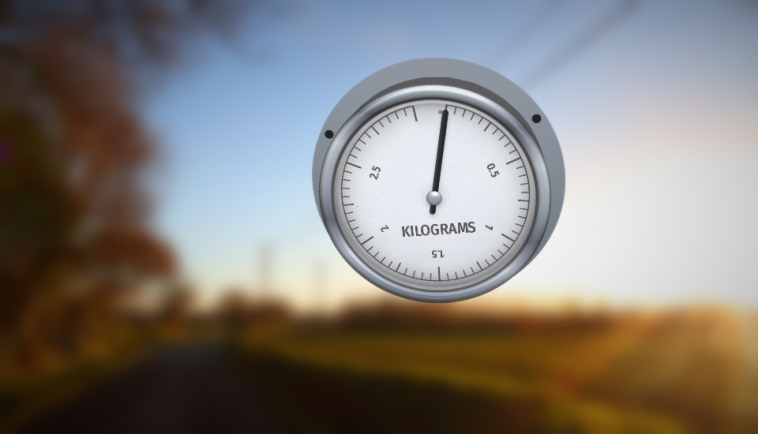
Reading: value=0 unit=kg
